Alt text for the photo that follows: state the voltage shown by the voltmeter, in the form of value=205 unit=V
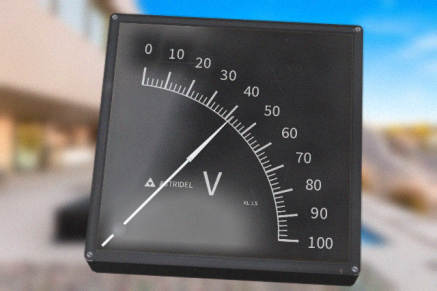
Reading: value=42 unit=V
